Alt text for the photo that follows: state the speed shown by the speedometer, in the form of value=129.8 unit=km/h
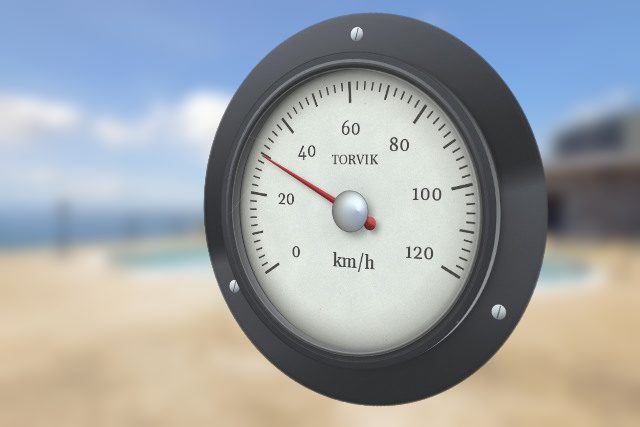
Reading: value=30 unit=km/h
